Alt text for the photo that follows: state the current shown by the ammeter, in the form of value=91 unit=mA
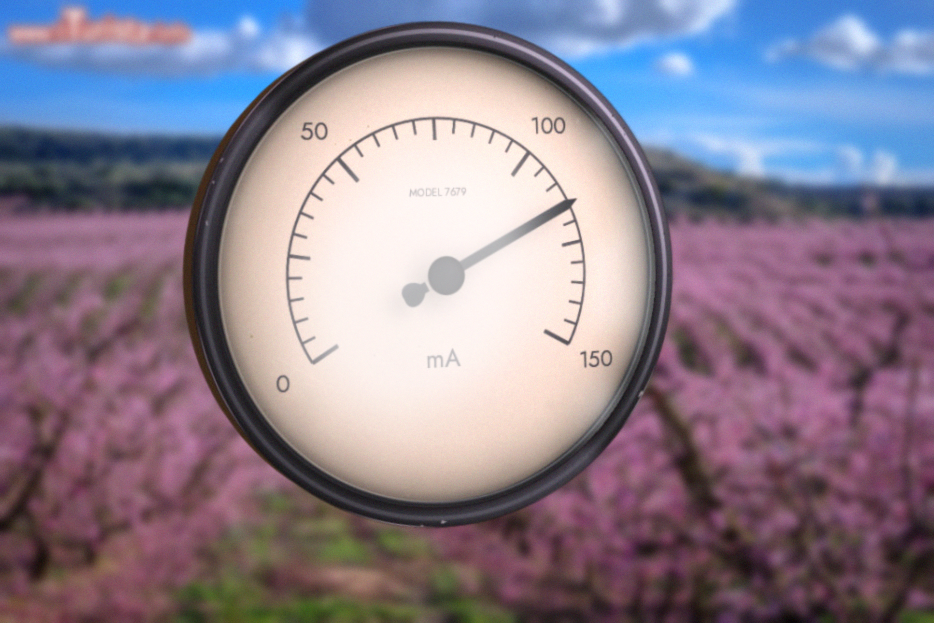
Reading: value=115 unit=mA
